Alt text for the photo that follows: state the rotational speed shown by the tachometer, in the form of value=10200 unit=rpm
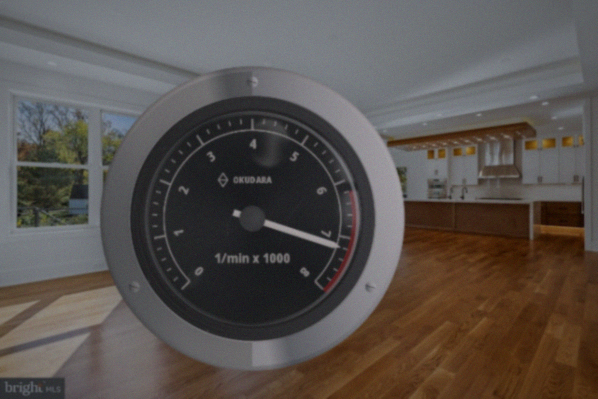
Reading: value=7200 unit=rpm
